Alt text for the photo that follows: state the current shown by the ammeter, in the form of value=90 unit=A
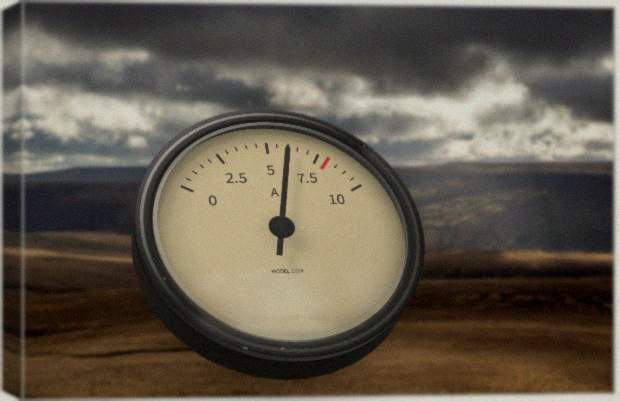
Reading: value=6 unit=A
